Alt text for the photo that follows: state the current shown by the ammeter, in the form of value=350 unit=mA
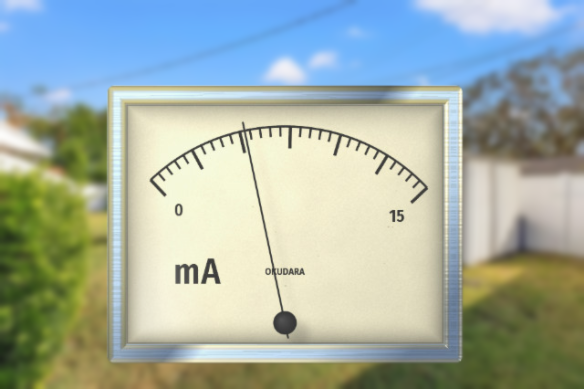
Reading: value=5.25 unit=mA
